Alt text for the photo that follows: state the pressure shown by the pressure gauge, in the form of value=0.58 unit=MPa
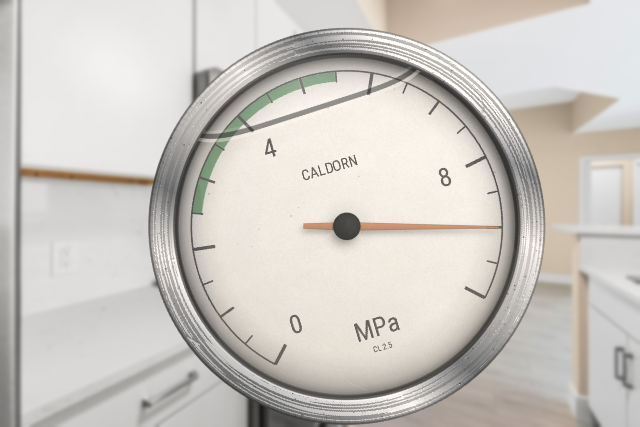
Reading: value=9 unit=MPa
